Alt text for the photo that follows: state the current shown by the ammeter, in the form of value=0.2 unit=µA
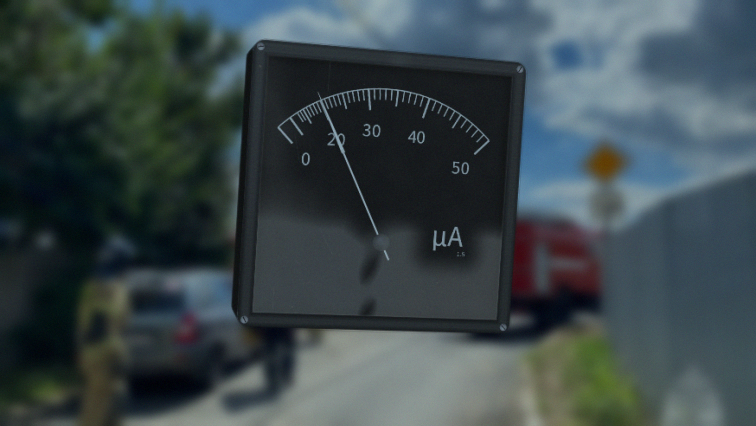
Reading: value=20 unit=µA
